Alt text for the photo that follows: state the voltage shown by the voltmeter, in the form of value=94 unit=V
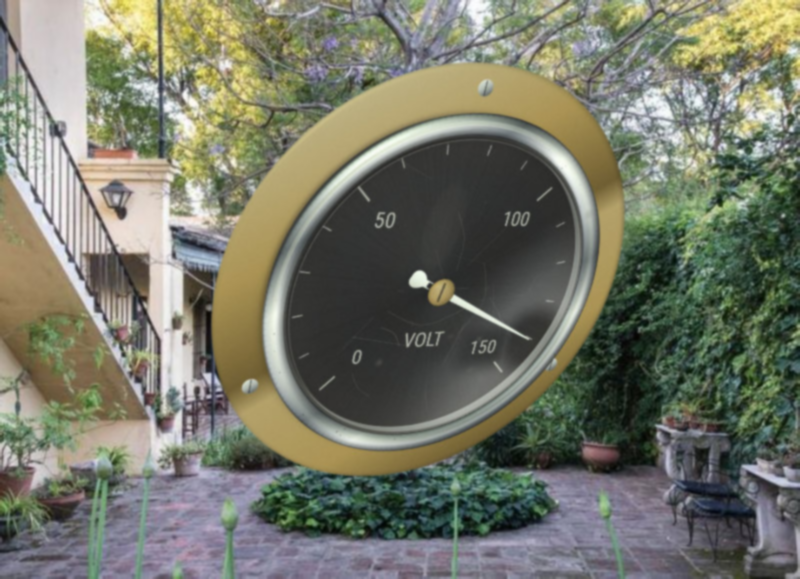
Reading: value=140 unit=V
